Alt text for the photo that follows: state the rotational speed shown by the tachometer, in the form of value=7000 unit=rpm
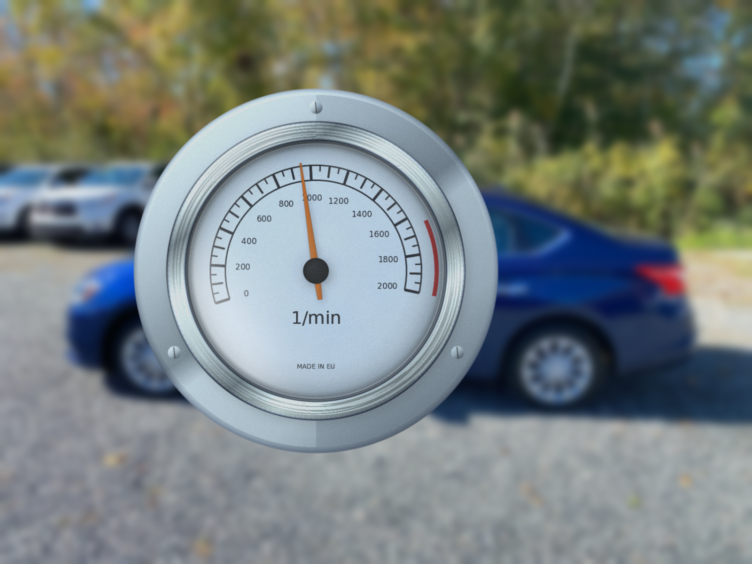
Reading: value=950 unit=rpm
